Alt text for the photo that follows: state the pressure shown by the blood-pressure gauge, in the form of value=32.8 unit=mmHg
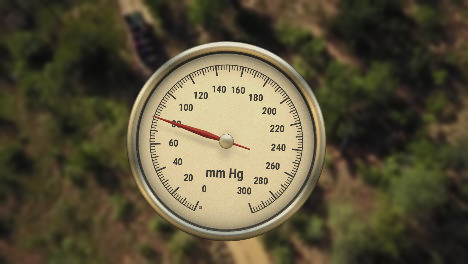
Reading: value=80 unit=mmHg
